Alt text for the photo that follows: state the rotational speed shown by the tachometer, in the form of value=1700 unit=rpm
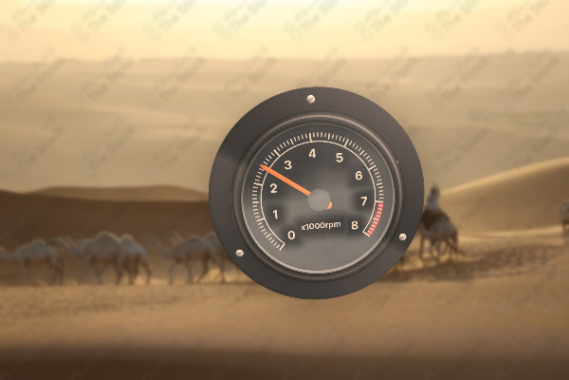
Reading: value=2500 unit=rpm
